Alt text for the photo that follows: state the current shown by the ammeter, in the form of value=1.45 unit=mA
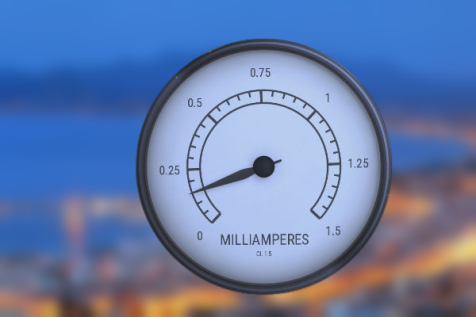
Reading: value=0.15 unit=mA
